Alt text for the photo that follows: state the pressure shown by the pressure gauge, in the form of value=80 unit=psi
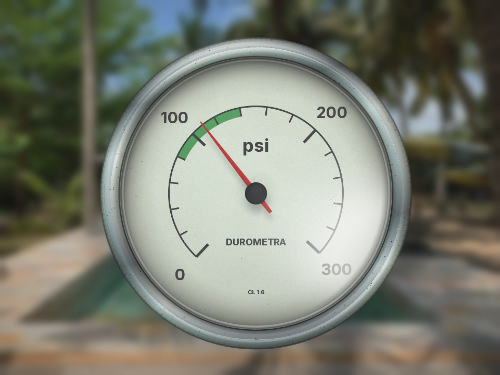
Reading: value=110 unit=psi
